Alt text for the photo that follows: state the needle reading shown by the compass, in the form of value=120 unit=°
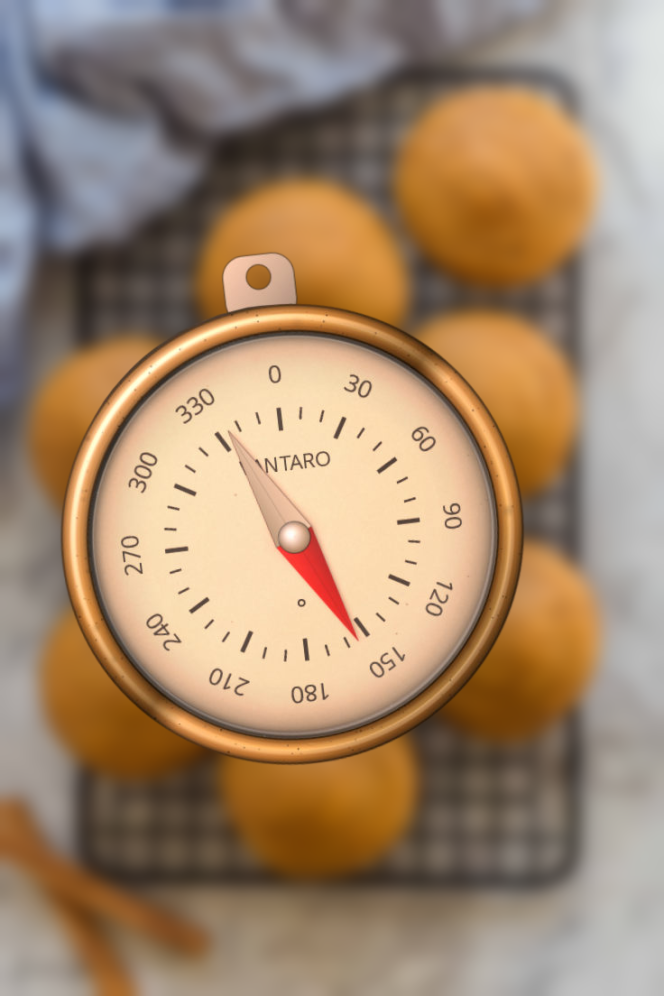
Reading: value=155 unit=°
